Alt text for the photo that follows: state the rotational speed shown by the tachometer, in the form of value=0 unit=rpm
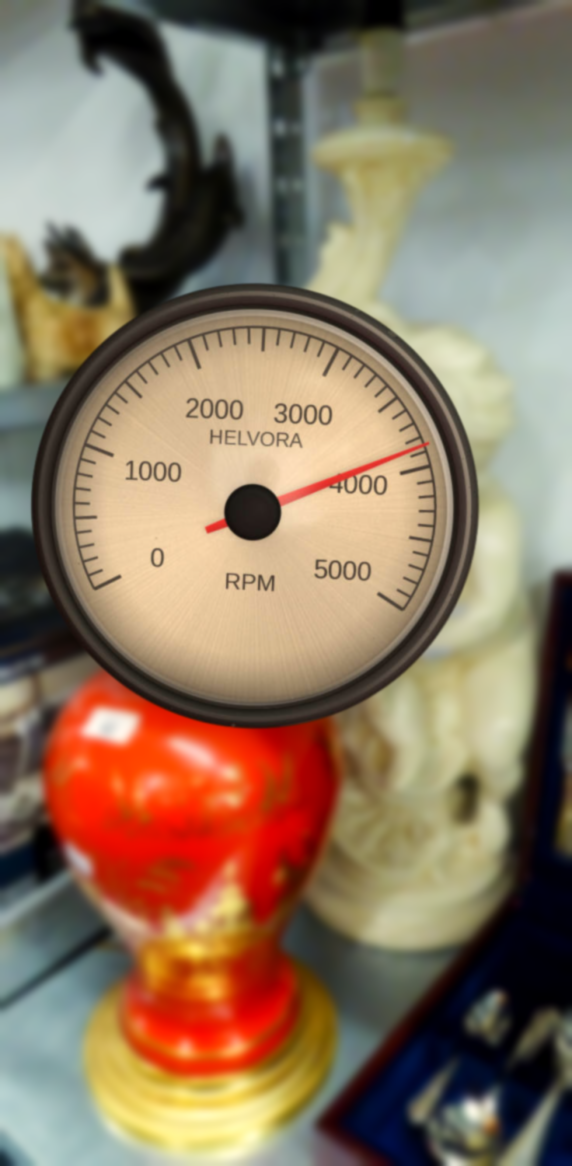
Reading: value=3850 unit=rpm
